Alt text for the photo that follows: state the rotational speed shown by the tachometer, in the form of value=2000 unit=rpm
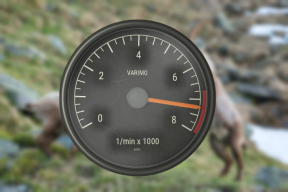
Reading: value=7250 unit=rpm
